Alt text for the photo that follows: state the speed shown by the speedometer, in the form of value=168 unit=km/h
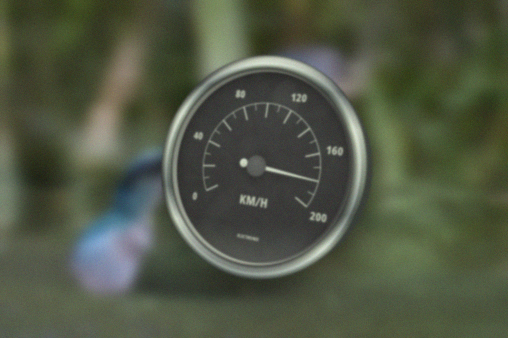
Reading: value=180 unit=km/h
